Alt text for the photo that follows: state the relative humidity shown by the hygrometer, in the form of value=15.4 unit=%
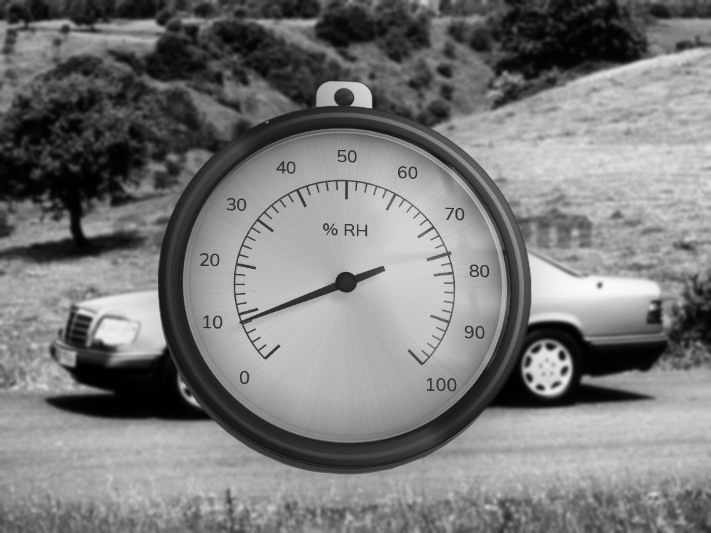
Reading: value=8 unit=%
